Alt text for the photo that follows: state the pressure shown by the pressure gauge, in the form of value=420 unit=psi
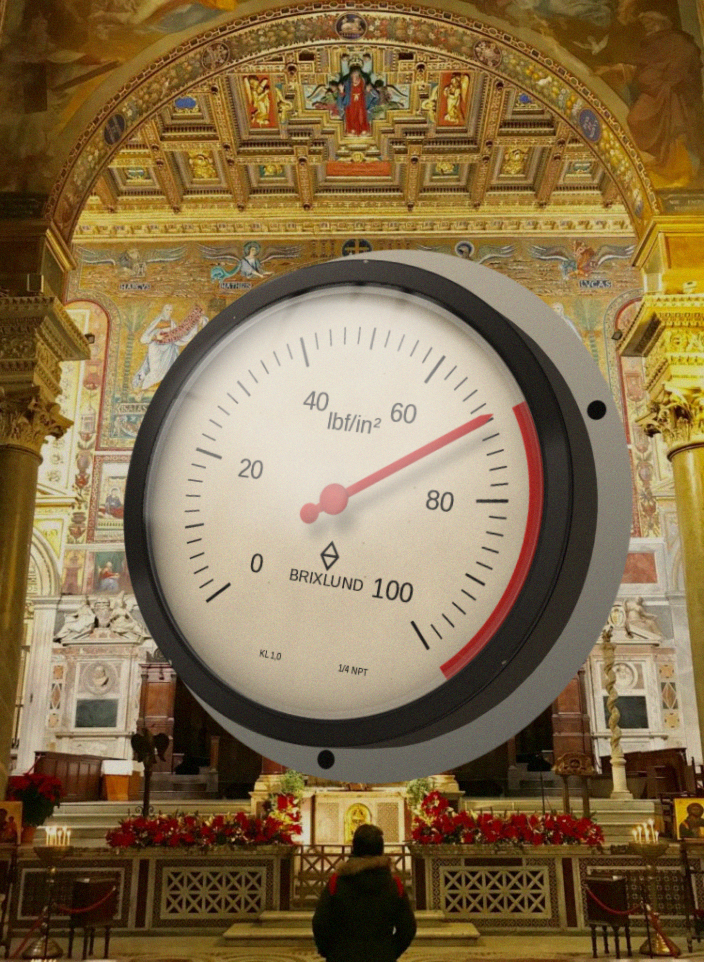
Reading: value=70 unit=psi
